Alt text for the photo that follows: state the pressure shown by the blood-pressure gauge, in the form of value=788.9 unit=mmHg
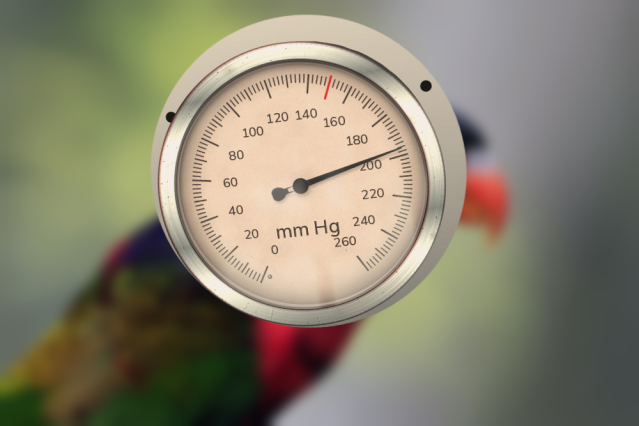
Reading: value=196 unit=mmHg
